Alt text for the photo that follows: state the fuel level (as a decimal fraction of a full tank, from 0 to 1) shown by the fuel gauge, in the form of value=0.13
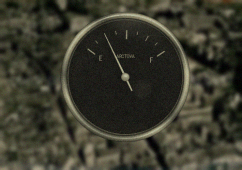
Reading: value=0.25
